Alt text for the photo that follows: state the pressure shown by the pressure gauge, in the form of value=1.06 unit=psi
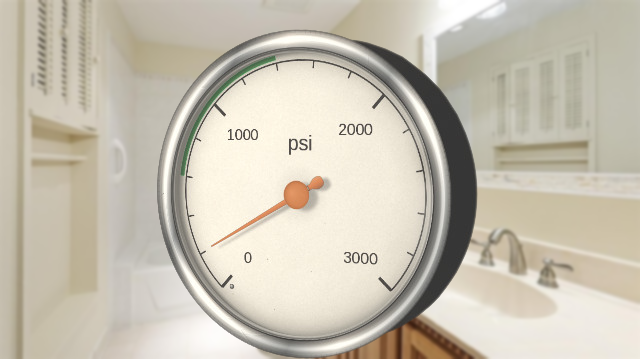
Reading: value=200 unit=psi
